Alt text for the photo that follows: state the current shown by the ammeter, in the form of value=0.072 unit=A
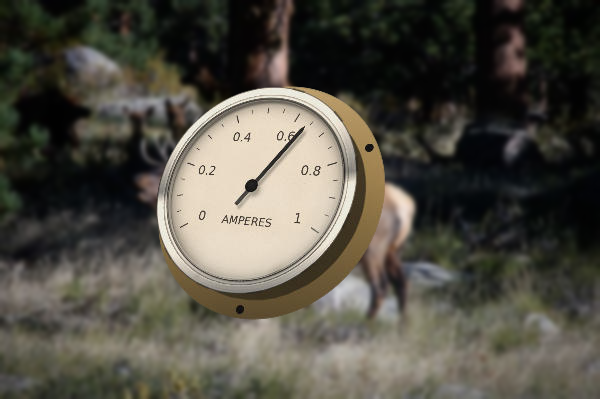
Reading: value=0.65 unit=A
